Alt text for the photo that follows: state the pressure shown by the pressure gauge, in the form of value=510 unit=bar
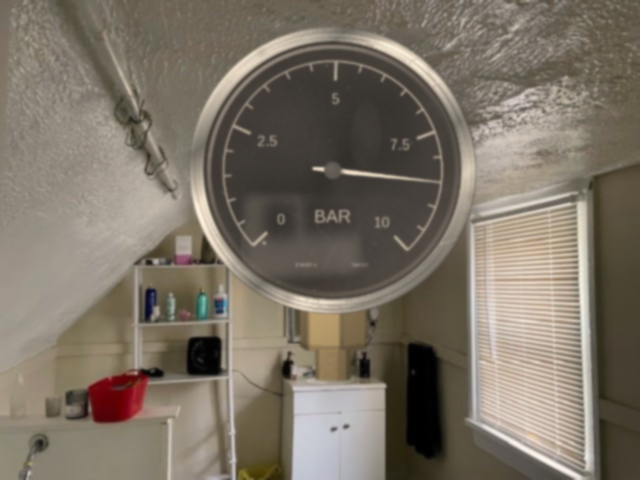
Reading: value=8.5 unit=bar
